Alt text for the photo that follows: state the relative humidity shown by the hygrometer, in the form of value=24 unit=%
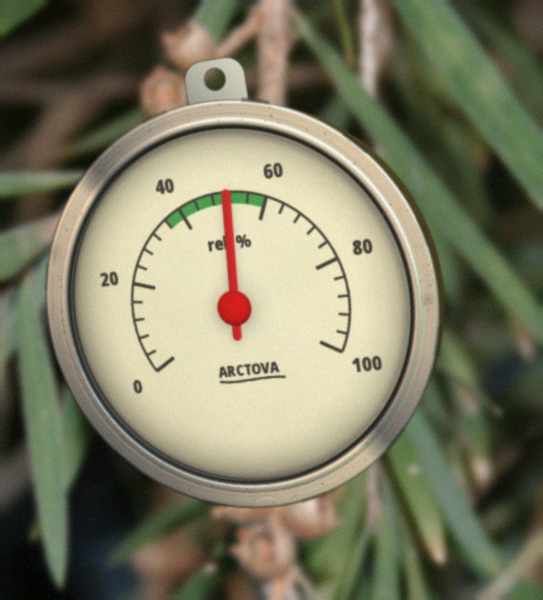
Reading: value=52 unit=%
